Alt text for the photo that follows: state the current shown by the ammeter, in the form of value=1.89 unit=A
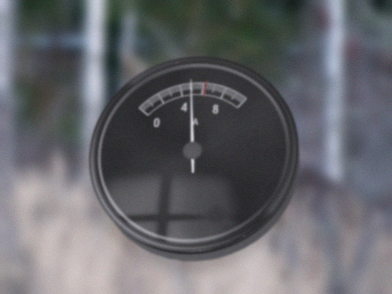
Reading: value=5 unit=A
